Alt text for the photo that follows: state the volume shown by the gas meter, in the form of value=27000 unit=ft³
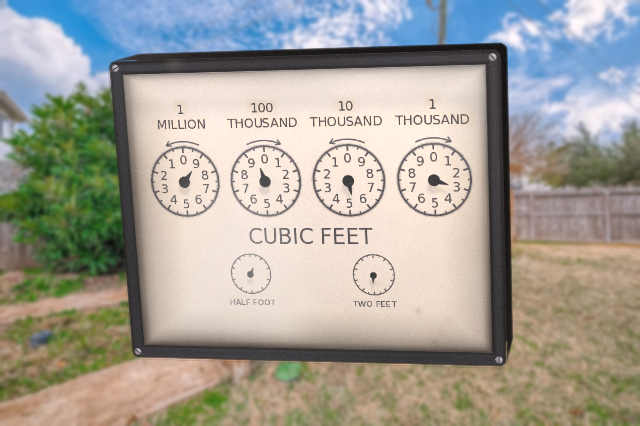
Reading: value=895300 unit=ft³
